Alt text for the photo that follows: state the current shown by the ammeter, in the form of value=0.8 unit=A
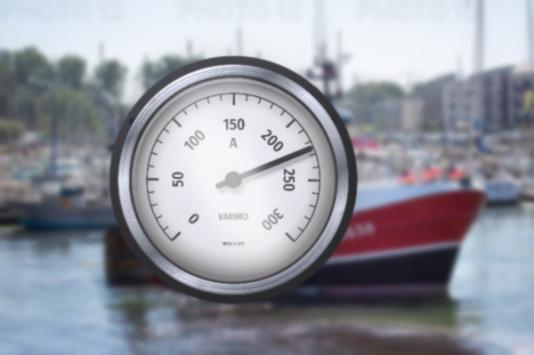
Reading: value=225 unit=A
